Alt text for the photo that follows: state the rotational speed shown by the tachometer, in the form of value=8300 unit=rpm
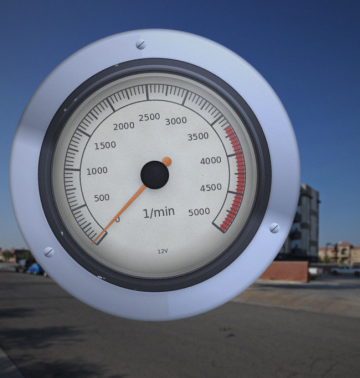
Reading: value=50 unit=rpm
